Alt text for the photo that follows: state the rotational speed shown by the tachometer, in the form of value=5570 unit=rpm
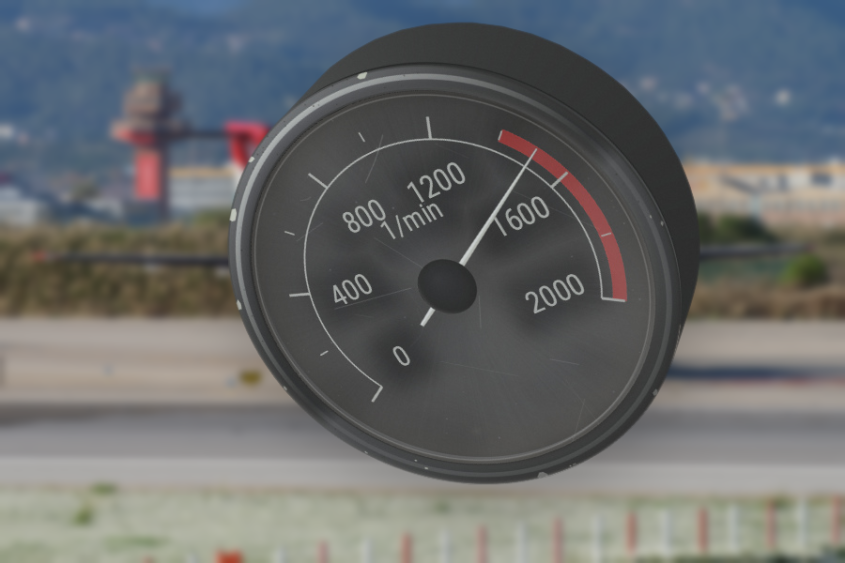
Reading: value=1500 unit=rpm
